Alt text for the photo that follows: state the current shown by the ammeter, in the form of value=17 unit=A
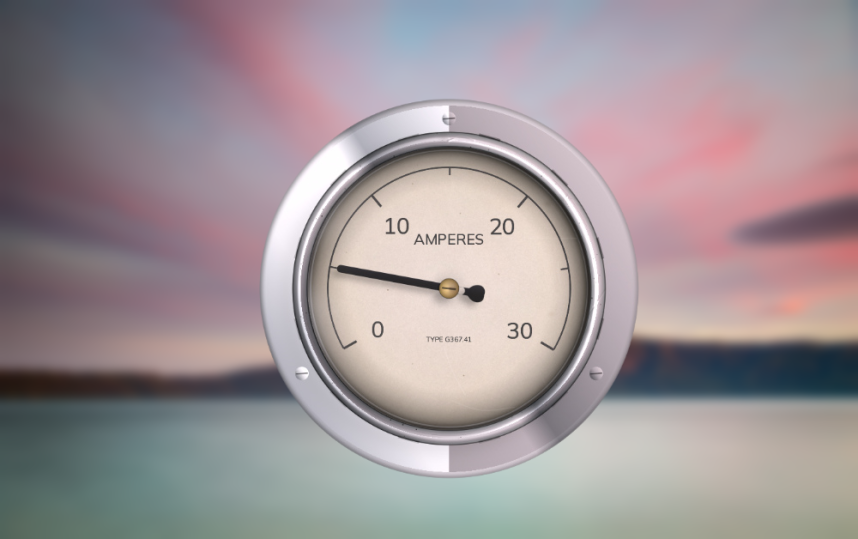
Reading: value=5 unit=A
